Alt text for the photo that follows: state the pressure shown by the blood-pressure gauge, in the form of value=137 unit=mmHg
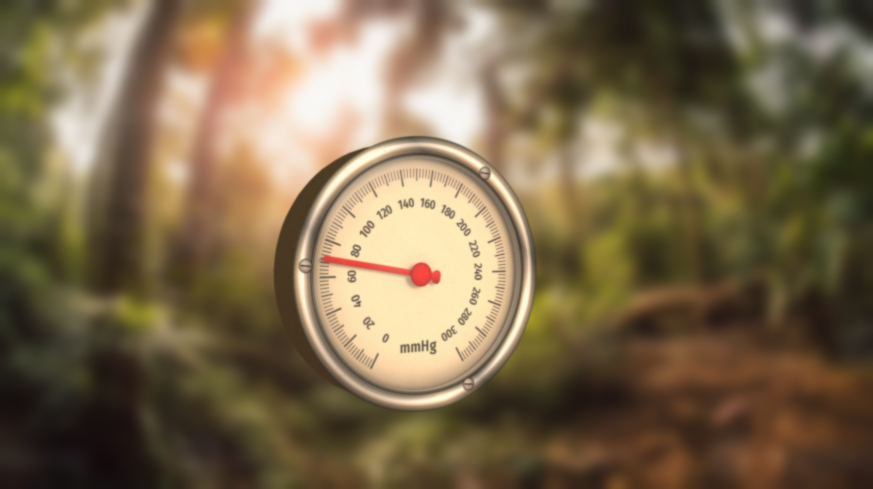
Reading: value=70 unit=mmHg
